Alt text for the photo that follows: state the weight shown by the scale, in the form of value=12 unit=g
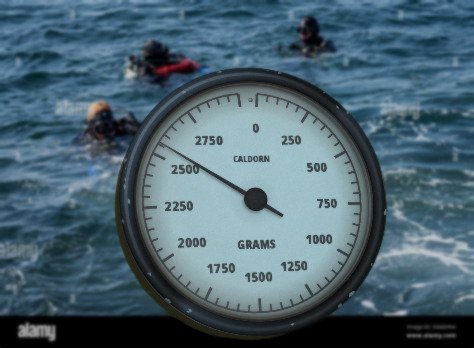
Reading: value=2550 unit=g
